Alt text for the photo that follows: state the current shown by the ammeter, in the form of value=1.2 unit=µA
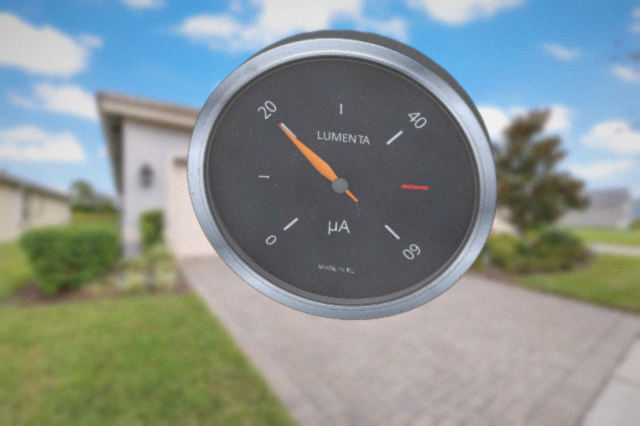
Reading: value=20 unit=µA
